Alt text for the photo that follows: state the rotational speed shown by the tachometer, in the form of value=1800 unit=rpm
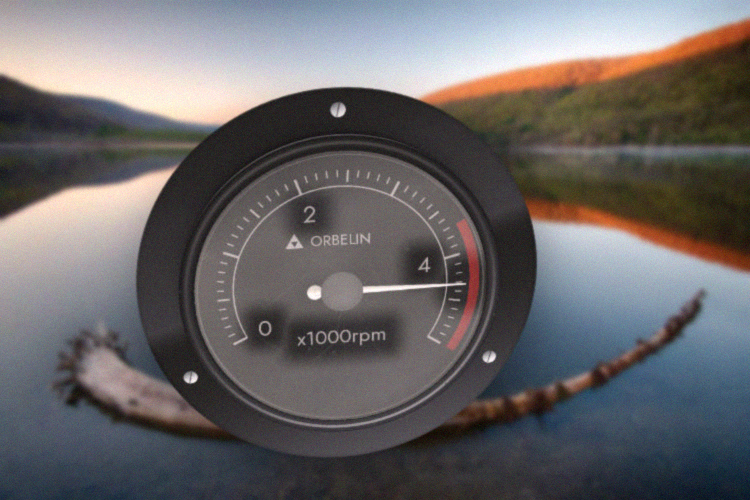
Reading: value=4300 unit=rpm
